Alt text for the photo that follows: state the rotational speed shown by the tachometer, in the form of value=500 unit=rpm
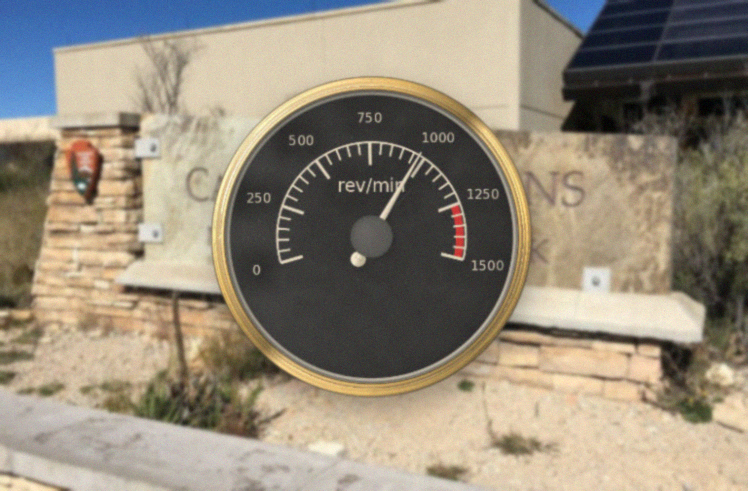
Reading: value=975 unit=rpm
